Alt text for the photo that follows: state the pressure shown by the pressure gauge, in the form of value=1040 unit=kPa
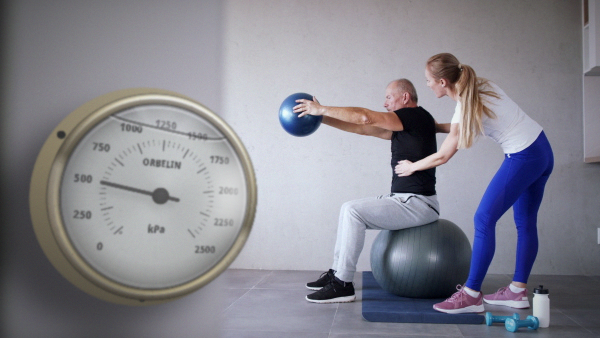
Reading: value=500 unit=kPa
